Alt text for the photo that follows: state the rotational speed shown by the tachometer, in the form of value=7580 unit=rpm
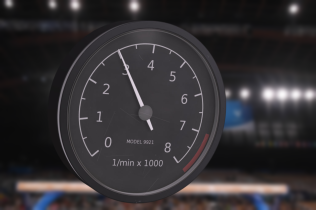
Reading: value=3000 unit=rpm
